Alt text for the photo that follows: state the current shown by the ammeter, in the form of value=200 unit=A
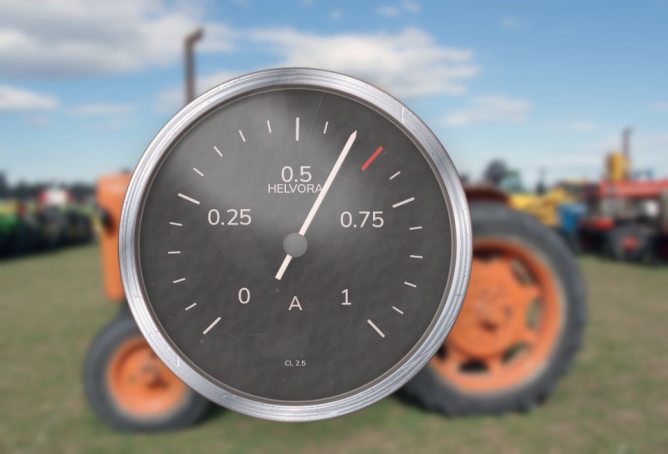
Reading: value=0.6 unit=A
